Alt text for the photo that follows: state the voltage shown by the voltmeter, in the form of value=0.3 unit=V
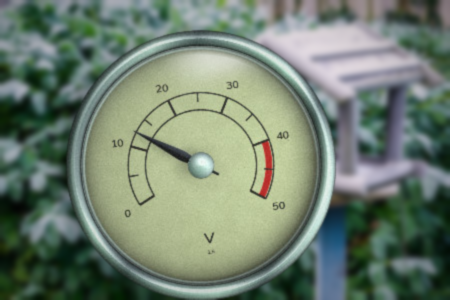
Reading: value=12.5 unit=V
